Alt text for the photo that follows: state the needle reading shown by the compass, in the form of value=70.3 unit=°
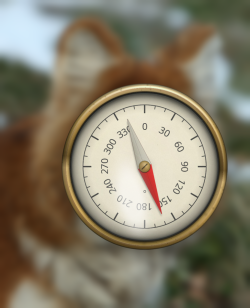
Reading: value=160 unit=°
